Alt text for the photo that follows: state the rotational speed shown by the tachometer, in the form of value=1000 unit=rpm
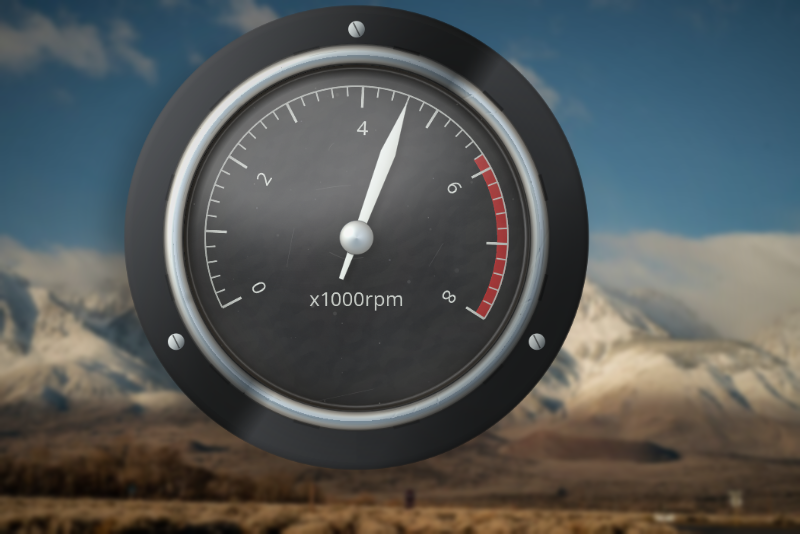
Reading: value=4600 unit=rpm
